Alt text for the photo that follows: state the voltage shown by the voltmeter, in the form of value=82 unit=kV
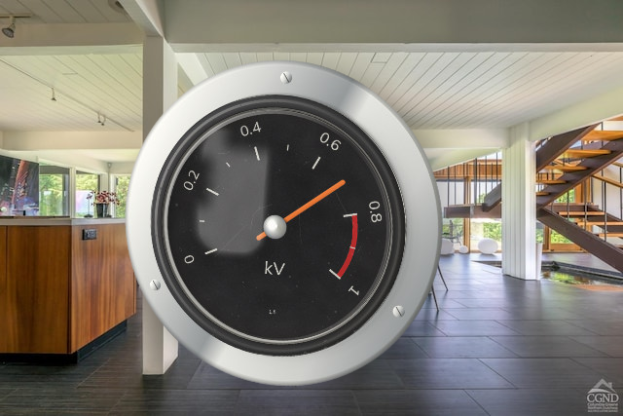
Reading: value=0.7 unit=kV
